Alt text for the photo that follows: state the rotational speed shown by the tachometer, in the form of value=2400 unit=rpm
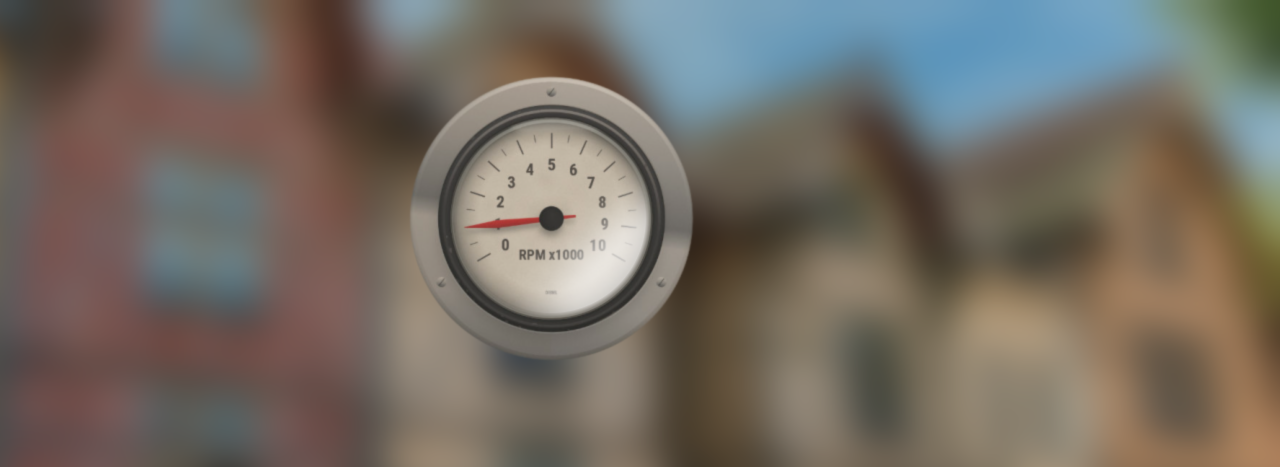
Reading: value=1000 unit=rpm
